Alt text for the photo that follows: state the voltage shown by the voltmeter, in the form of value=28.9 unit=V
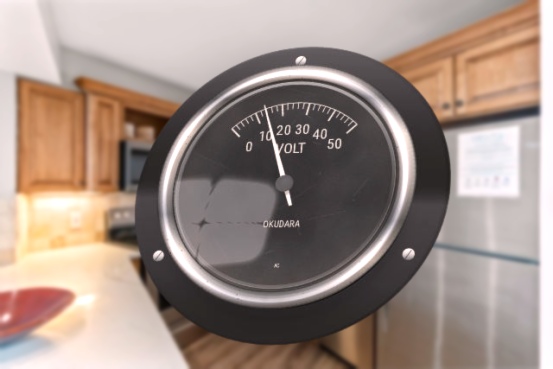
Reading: value=14 unit=V
